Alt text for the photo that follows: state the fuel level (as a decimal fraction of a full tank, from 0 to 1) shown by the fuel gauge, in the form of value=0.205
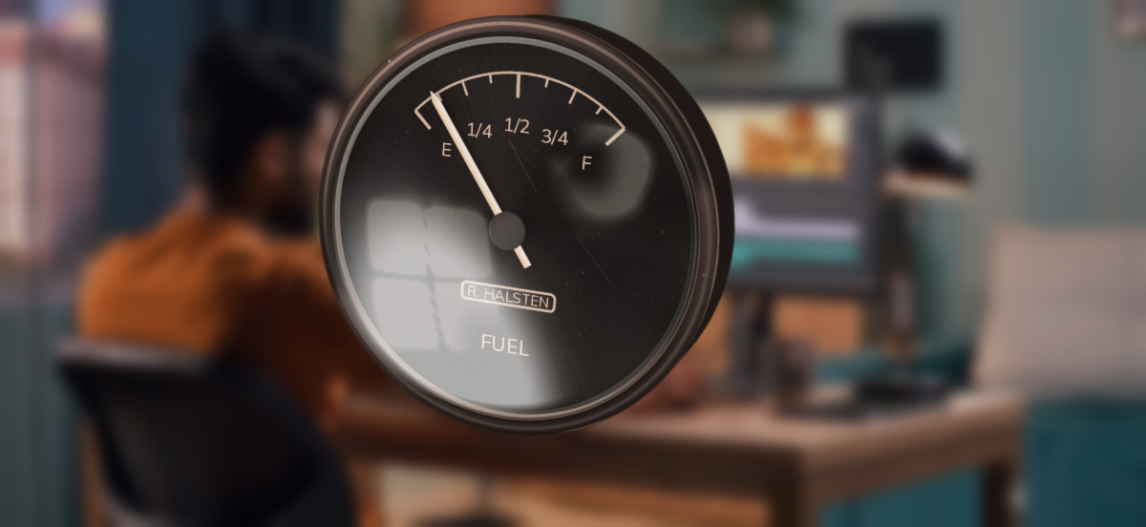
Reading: value=0.125
